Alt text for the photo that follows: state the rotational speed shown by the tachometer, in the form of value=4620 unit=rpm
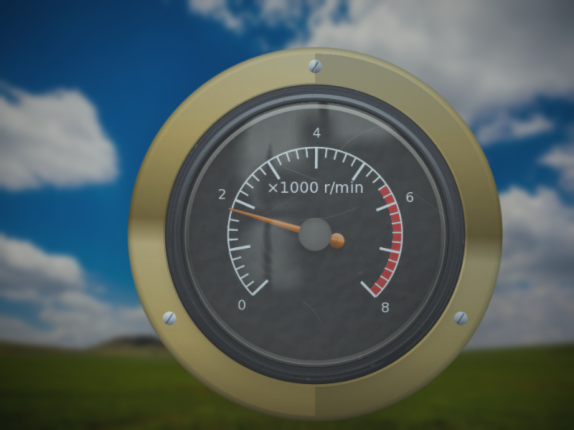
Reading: value=1800 unit=rpm
